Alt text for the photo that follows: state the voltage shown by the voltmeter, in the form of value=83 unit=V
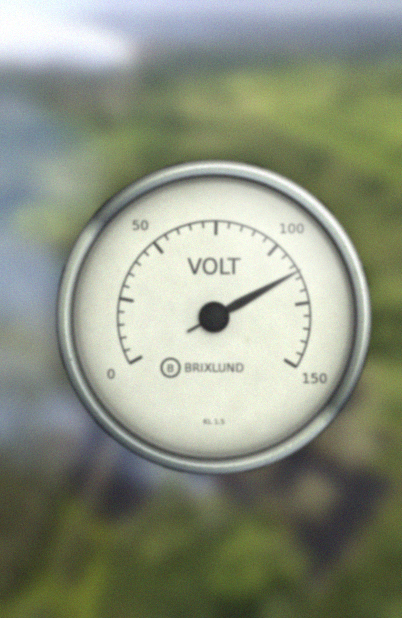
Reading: value=112.5 unit=V
